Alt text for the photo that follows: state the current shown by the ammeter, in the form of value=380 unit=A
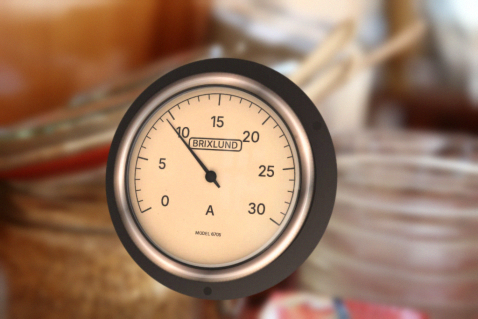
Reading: value=9.5 unit=A
